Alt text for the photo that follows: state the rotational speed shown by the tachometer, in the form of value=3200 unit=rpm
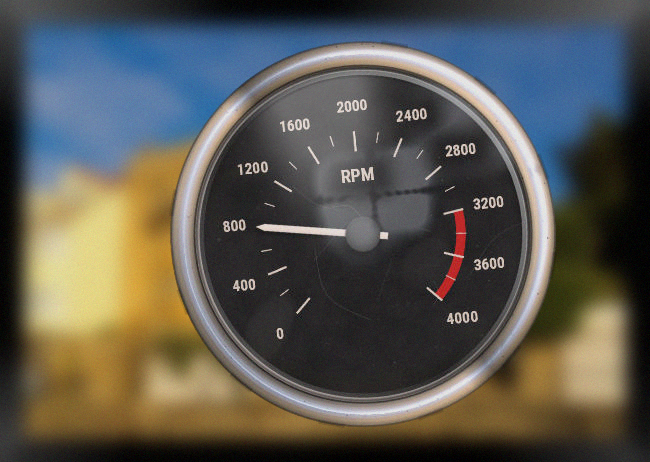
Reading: value=800 unit=rpm
